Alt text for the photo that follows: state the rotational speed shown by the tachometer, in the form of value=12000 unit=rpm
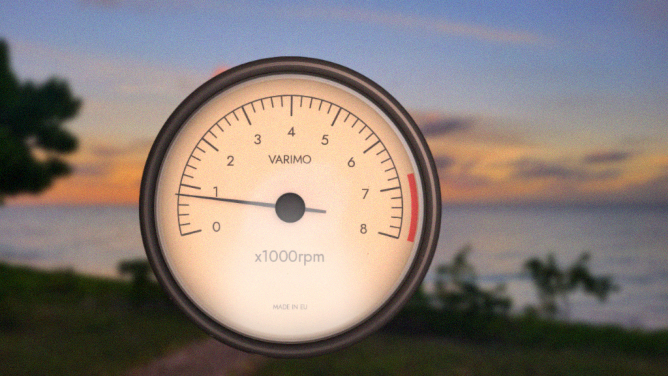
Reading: value=800 unit=rpm
